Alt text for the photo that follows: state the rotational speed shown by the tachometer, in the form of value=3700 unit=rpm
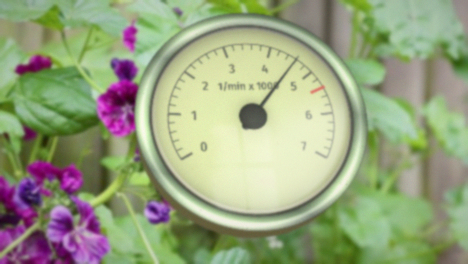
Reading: value=4600 unit=rpm
